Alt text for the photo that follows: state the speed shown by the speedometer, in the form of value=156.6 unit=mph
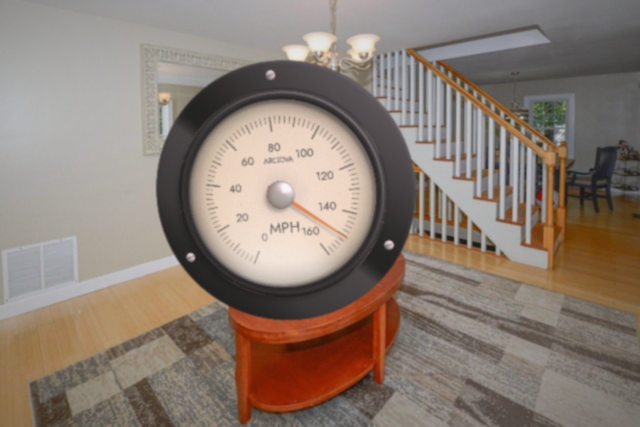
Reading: value=150 unit=mph
